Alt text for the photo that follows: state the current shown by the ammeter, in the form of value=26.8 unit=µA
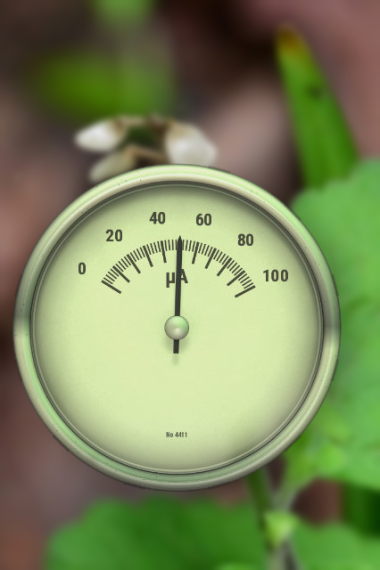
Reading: value=50 unit=µA
